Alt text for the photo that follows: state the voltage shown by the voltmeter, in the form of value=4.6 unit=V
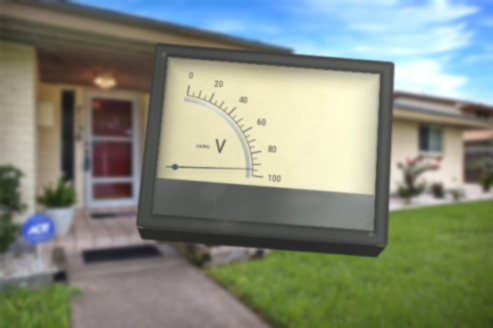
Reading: value=95 unit=V
